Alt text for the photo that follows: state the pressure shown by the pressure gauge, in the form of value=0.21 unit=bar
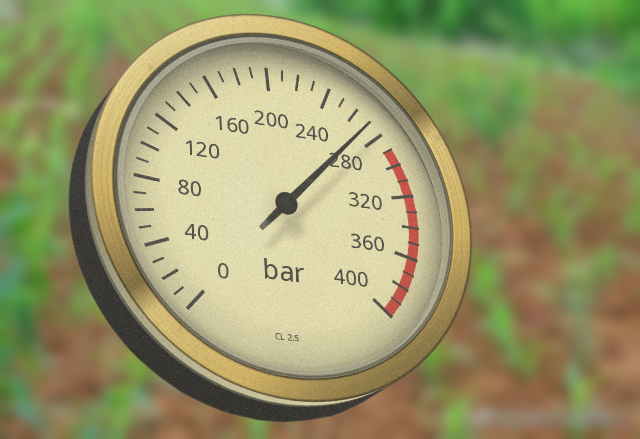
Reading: value=270 unit=bar
